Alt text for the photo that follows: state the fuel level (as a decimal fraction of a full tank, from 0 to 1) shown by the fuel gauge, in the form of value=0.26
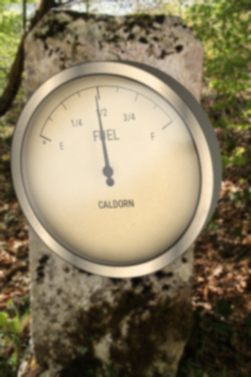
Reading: value=0.5
